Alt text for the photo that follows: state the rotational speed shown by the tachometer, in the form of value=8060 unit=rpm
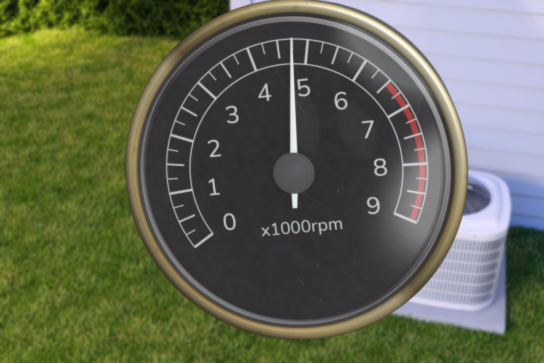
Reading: value=4750 unit=rpm
